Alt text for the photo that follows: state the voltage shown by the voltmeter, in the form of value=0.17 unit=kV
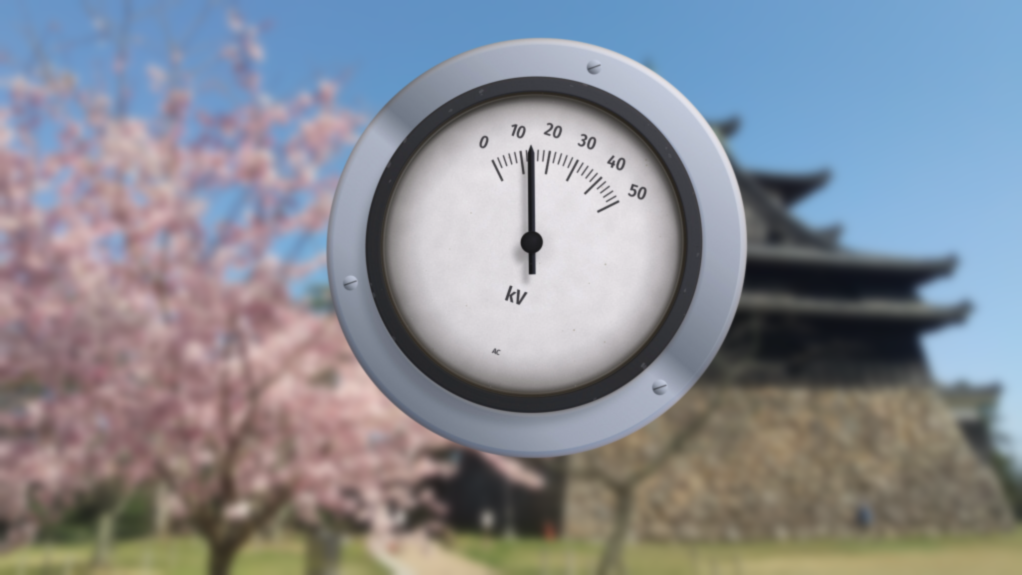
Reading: value=14 unit=kV
